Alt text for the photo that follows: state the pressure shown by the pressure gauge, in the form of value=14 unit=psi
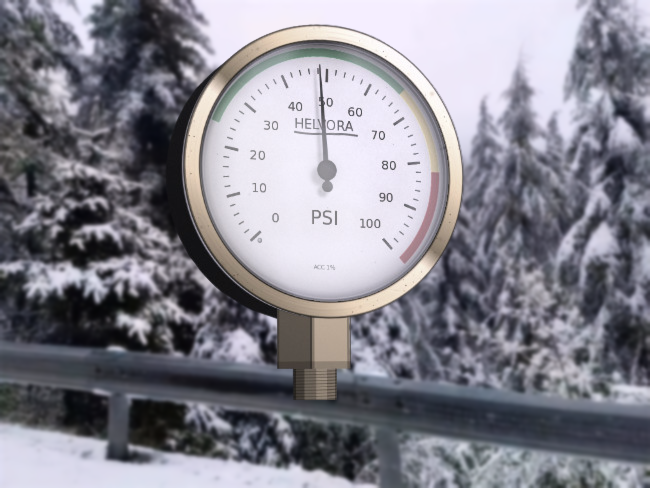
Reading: value=48 unit=psi
